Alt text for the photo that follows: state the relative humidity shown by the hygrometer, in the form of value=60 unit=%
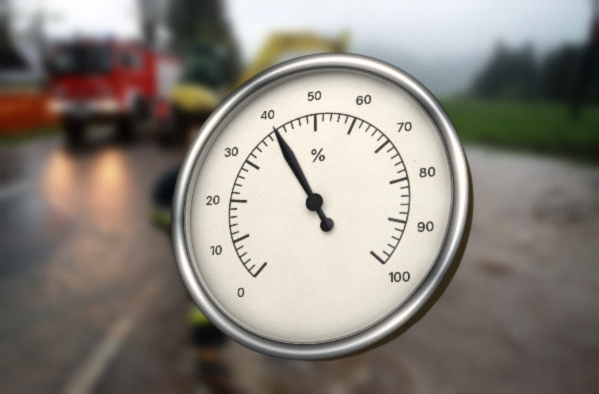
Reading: value=40 unit=%
